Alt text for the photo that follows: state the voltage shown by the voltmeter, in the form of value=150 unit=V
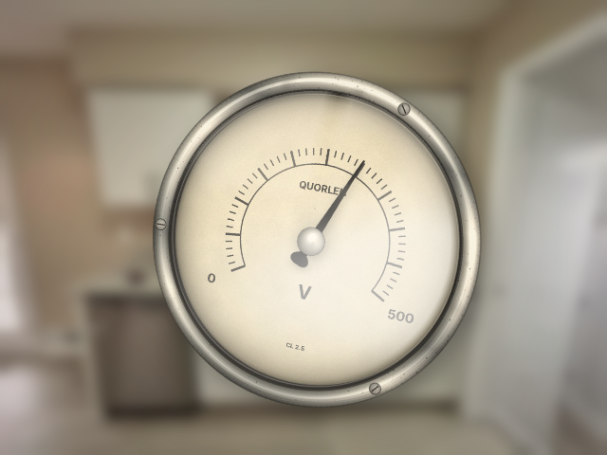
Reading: value=300 unit=V
